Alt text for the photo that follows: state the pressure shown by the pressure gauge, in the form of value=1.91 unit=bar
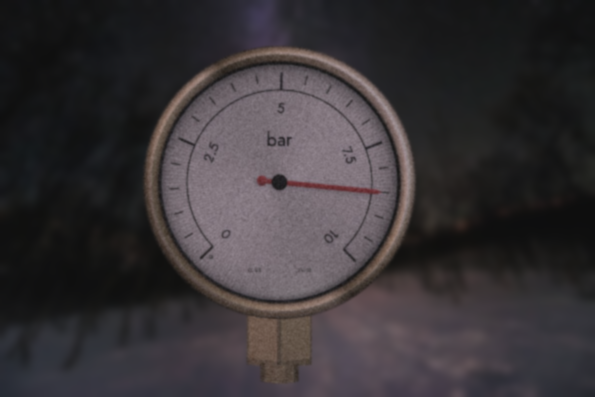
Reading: value=8.5 unit=bar
